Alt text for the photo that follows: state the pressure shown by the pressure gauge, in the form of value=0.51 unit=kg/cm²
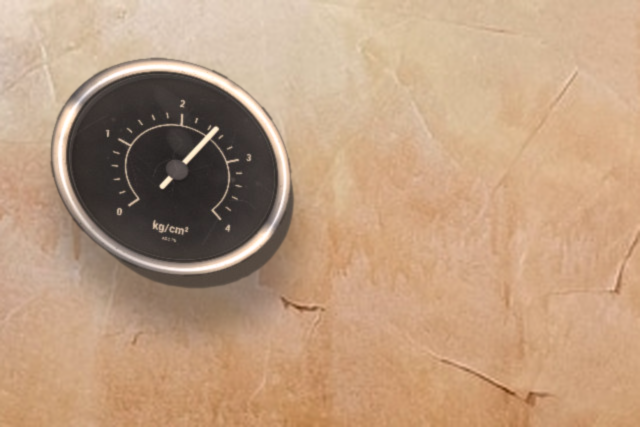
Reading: value=2.5 unit=kg/cm²
